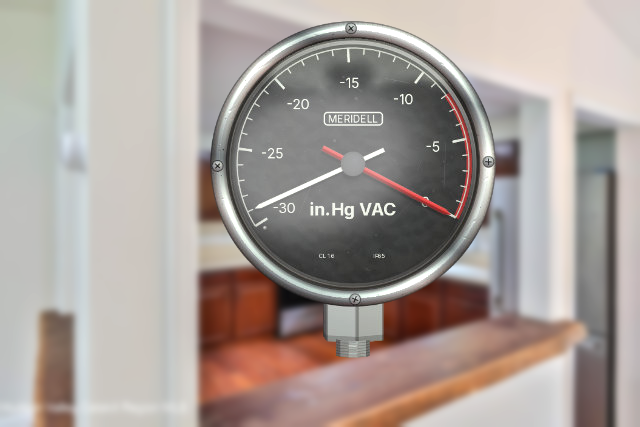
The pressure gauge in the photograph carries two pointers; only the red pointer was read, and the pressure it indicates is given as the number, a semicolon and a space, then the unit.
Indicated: 0; inHg
